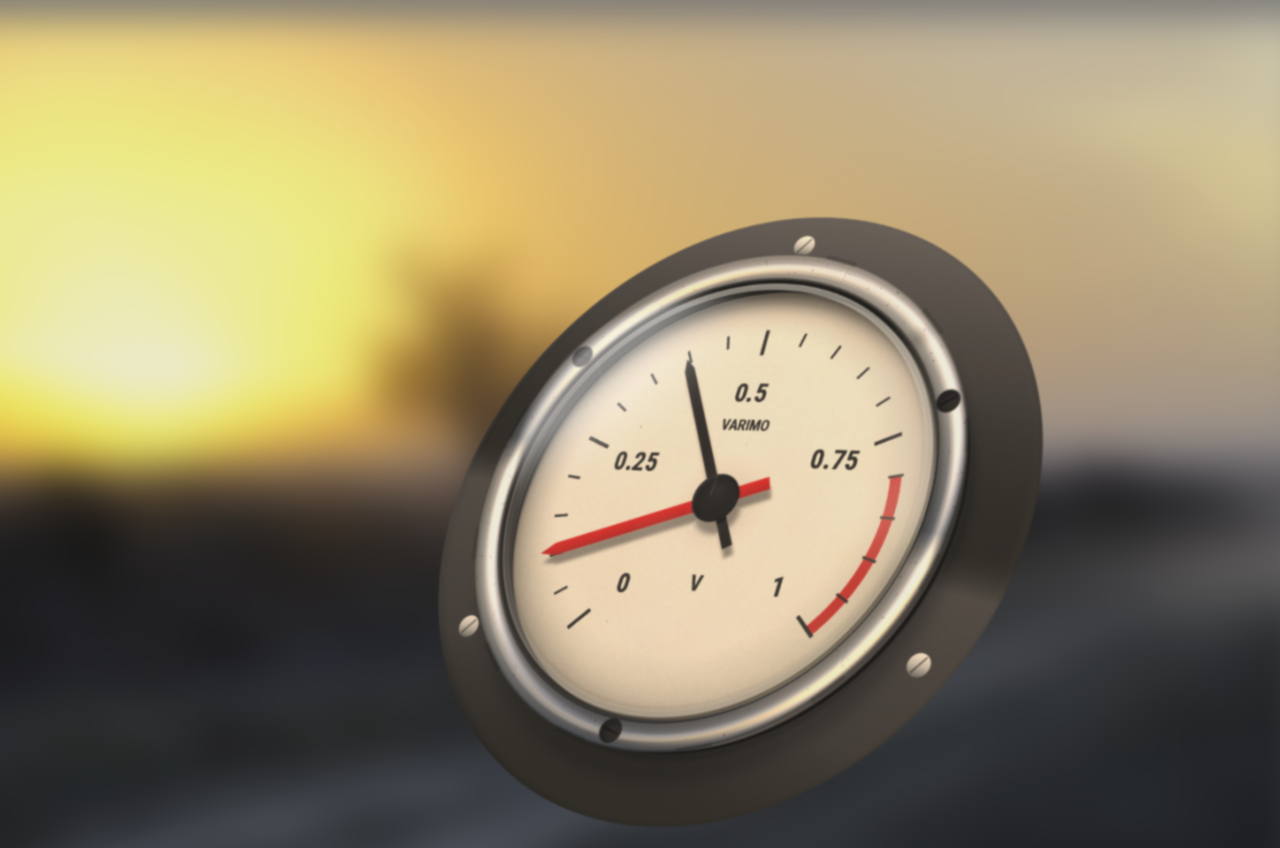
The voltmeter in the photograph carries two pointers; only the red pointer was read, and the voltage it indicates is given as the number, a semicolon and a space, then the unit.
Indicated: 0.1; V
